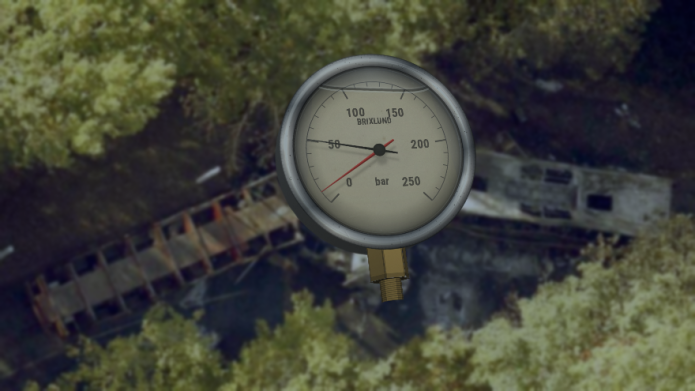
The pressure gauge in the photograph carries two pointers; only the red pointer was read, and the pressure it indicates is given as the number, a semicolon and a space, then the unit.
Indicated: 10; bar
